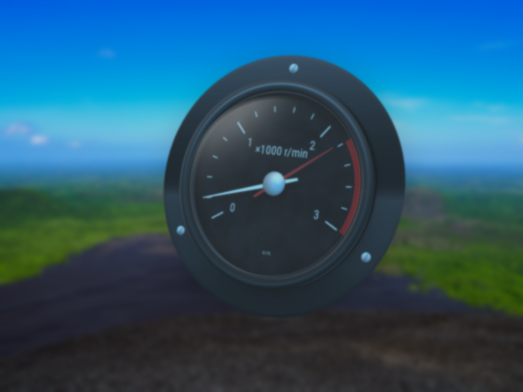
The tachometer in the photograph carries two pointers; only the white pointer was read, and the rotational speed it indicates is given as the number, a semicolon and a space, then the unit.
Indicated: 200; rpm
